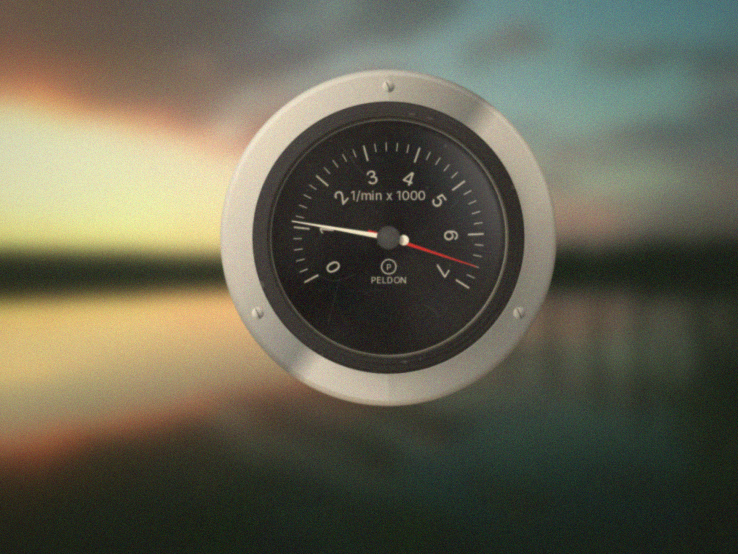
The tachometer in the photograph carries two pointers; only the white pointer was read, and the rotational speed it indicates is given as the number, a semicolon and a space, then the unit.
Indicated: 1100; rpm
